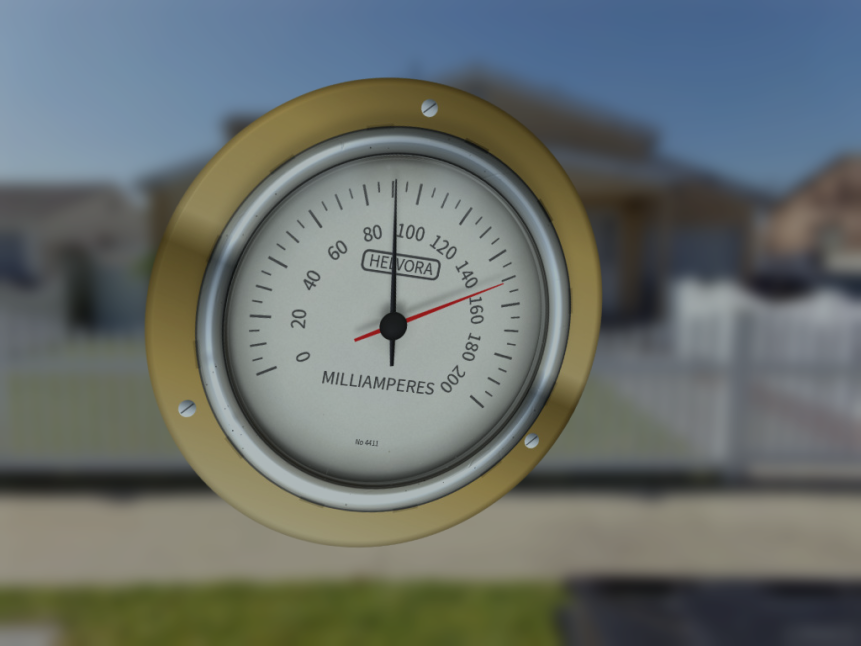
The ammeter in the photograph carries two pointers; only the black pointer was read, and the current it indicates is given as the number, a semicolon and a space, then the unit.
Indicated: 90; mA
